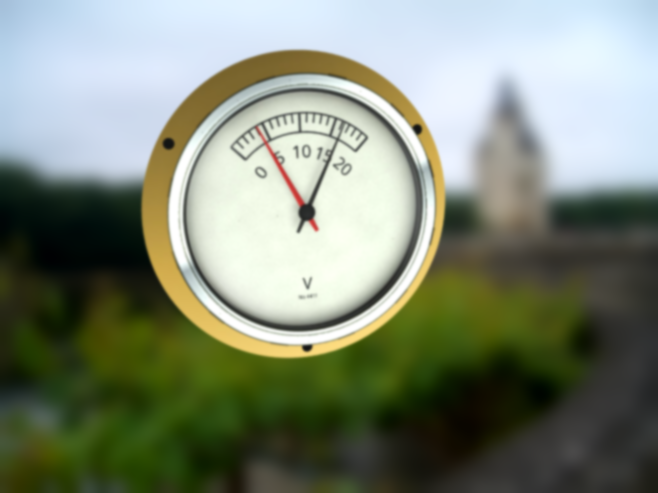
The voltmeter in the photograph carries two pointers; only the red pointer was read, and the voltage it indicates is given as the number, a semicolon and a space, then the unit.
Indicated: 4; V
